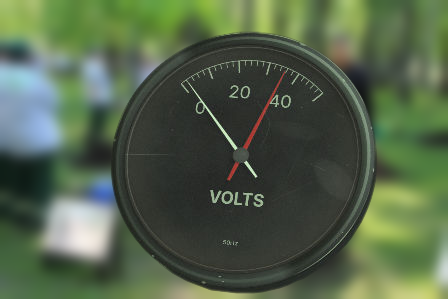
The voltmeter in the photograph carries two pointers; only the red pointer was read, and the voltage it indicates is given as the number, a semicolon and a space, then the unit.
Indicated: 36; V
